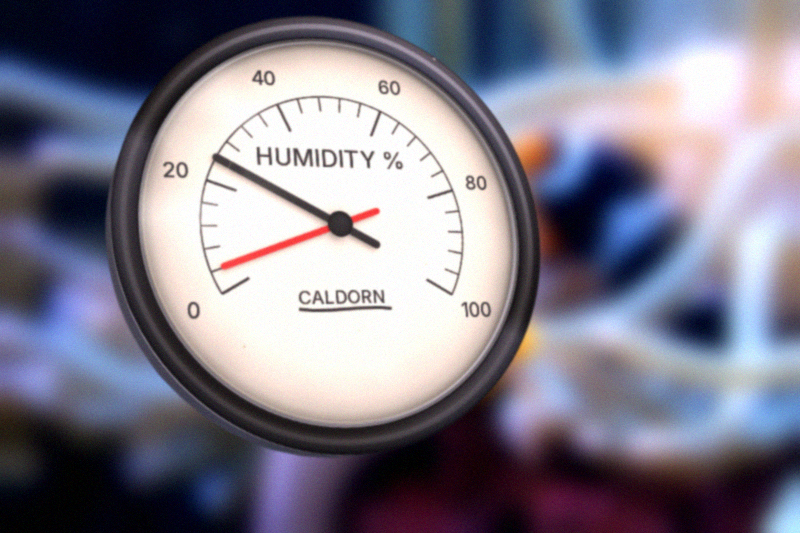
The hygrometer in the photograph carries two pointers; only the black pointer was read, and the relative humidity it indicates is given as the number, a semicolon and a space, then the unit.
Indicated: 24; %
